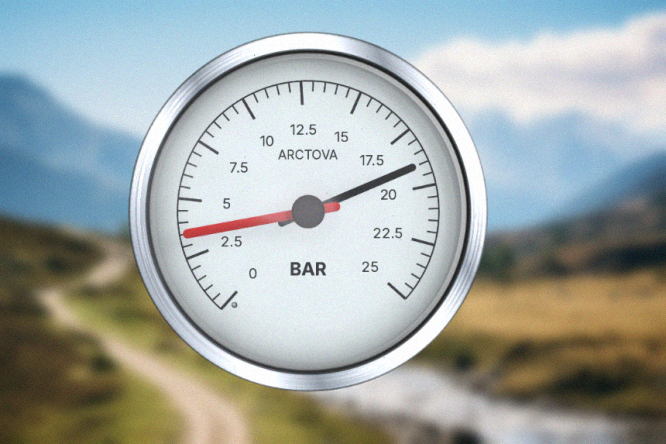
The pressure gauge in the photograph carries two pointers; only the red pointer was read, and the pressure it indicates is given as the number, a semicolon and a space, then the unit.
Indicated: 3.5; bar
